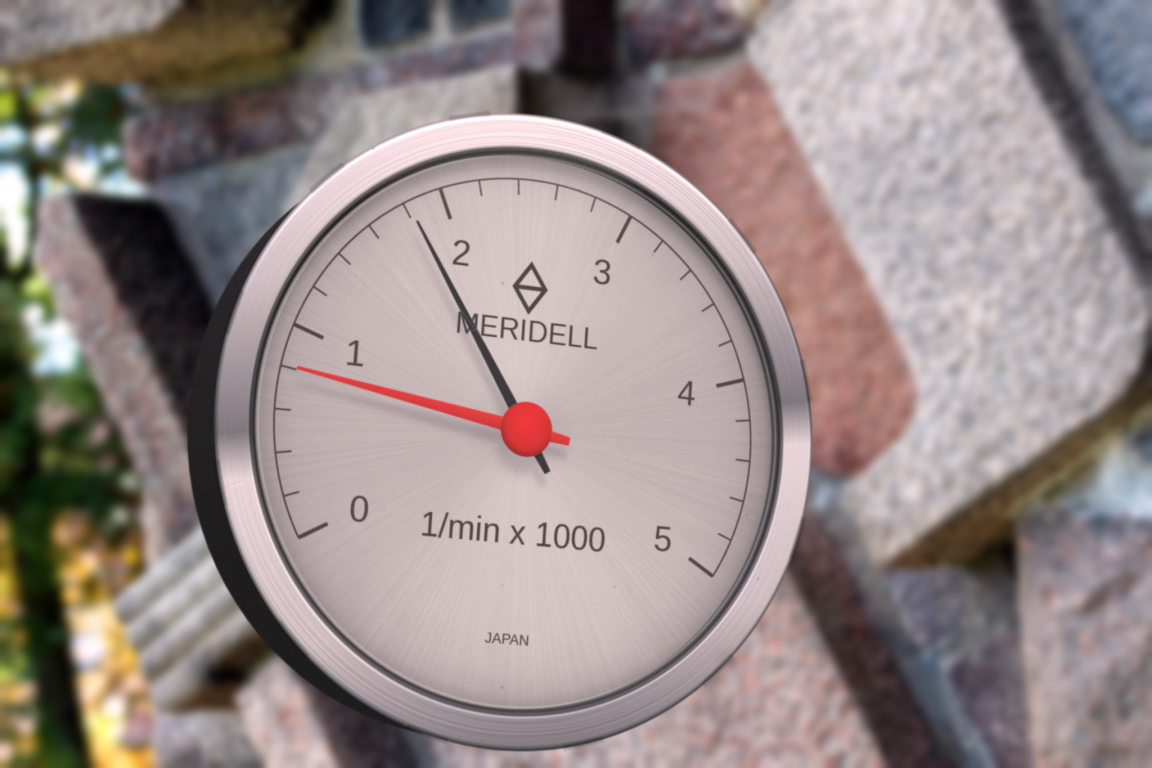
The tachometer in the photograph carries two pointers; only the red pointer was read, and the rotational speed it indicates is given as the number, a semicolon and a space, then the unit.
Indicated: 800; rpm
